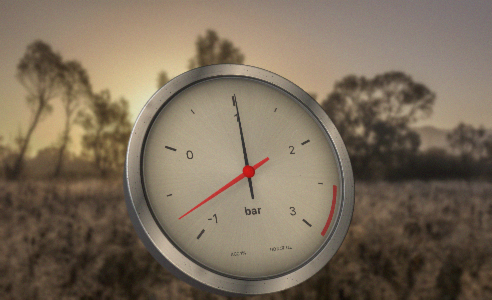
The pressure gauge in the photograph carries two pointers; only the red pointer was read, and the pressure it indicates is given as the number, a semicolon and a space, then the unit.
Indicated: -0.75; bar
